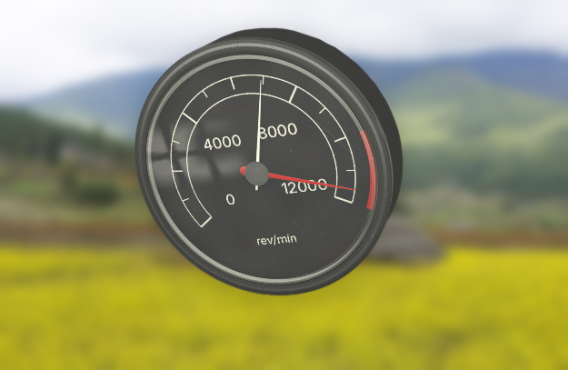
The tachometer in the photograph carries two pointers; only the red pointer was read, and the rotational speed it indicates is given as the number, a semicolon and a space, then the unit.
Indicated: 11500; rpm
